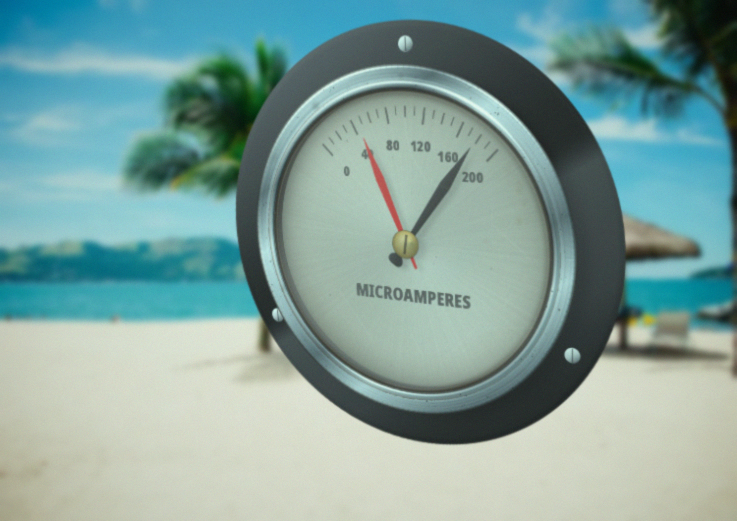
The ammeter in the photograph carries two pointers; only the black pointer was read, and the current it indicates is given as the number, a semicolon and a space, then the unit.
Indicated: 180; µA
